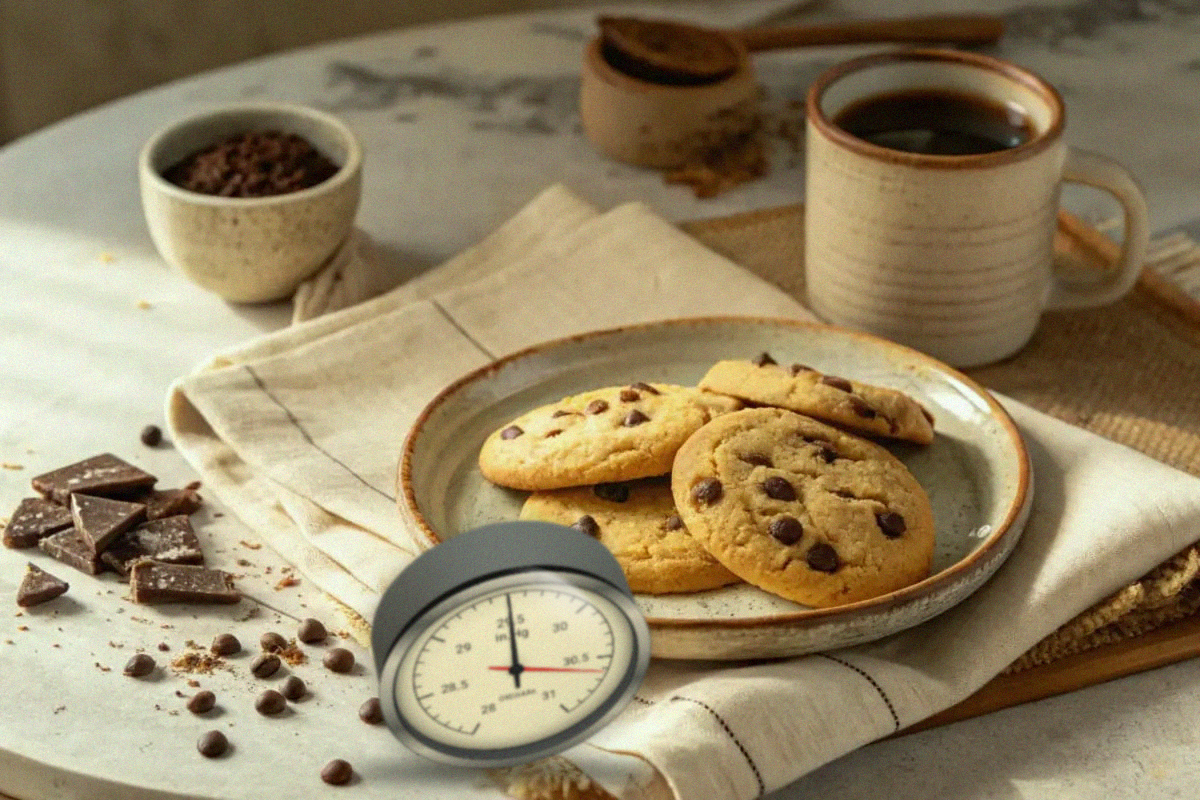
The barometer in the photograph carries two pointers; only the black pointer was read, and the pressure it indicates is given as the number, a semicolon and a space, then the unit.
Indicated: 29.5; inHg
